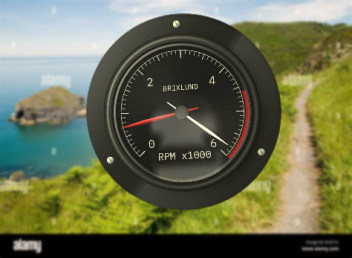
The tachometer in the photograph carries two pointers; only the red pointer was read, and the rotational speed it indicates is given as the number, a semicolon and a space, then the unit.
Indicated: 700; rpm
